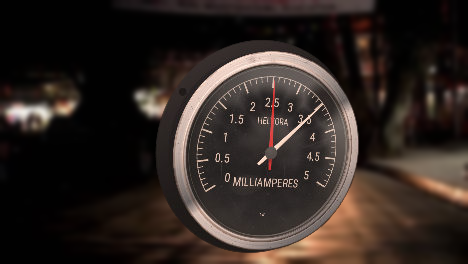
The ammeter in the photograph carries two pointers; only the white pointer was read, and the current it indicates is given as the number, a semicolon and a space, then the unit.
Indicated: 3.5; mA
